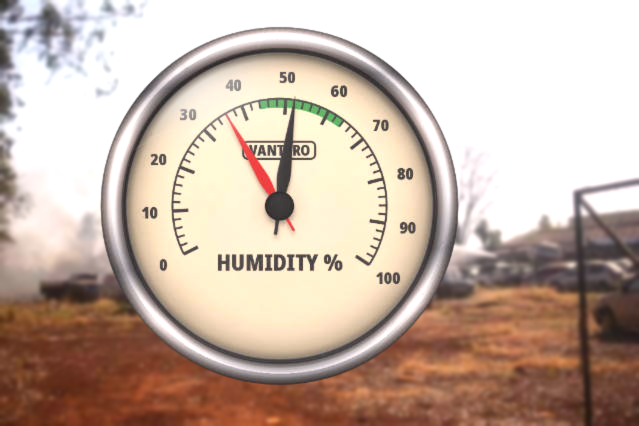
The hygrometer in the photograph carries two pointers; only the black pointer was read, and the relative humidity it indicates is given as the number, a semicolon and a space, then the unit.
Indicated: 52; %
